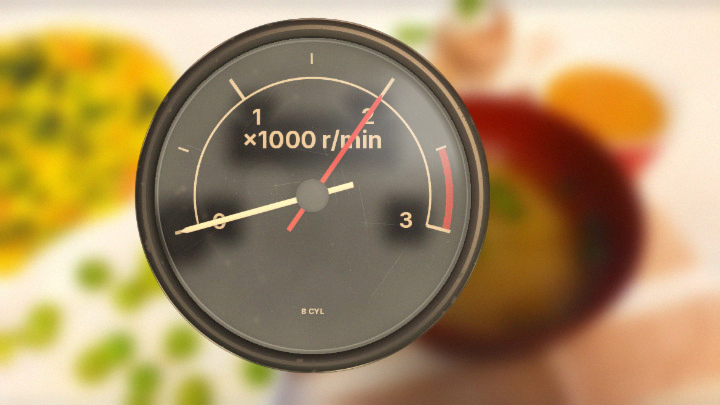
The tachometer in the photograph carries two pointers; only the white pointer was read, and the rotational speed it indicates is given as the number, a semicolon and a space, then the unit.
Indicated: 0; rpm
